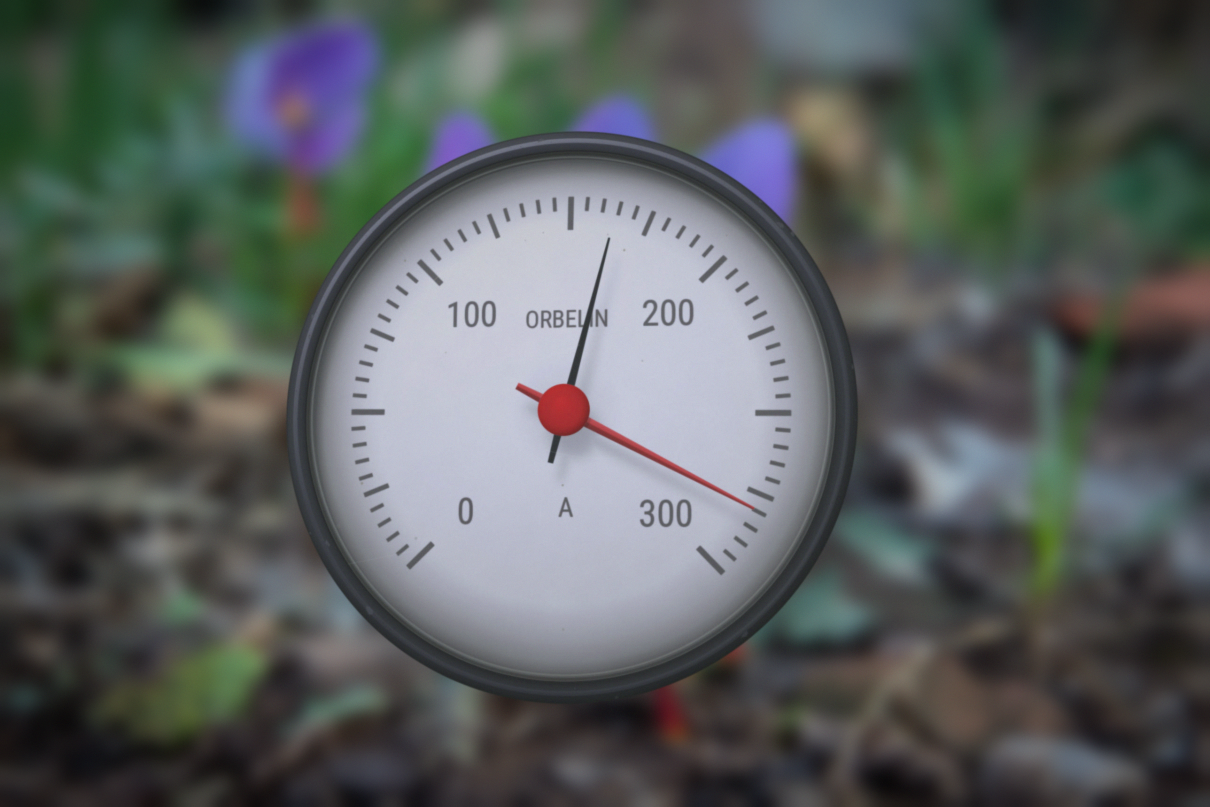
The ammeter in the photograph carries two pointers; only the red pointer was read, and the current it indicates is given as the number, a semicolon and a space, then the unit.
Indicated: 280; A
